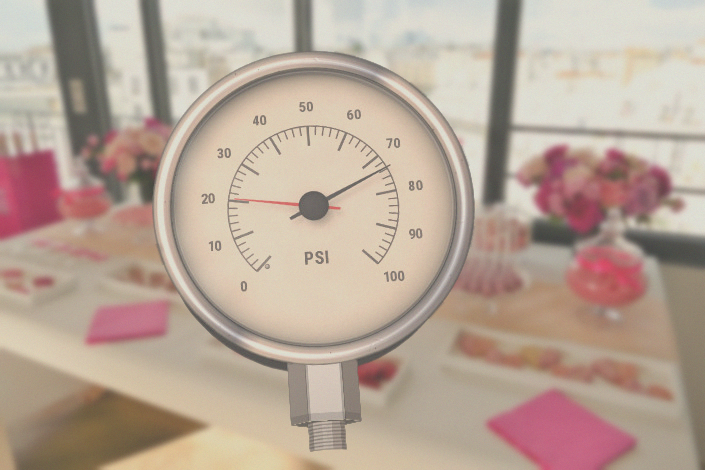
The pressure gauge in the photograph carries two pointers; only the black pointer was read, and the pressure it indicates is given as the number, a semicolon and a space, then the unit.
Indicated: 74; psi
